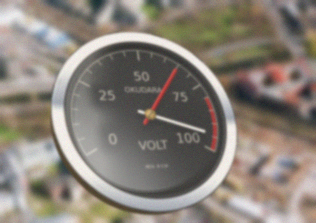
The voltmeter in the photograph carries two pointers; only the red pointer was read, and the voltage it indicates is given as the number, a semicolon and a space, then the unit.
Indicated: 65; V
